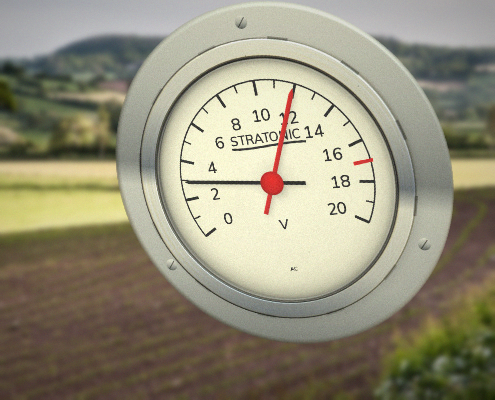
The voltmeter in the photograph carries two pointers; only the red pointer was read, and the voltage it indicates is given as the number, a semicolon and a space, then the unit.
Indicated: 12; V
